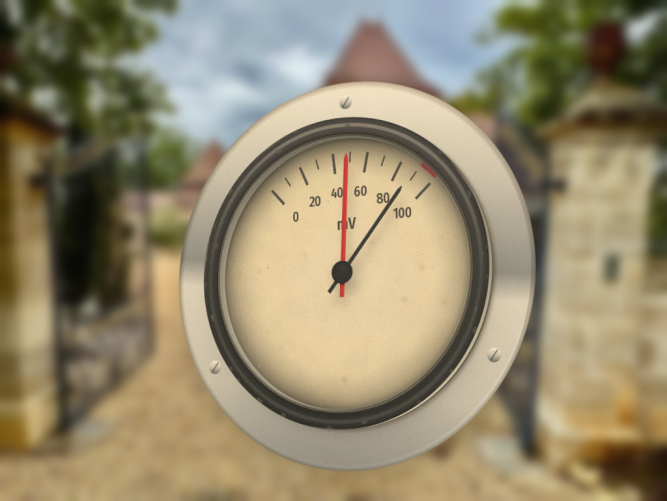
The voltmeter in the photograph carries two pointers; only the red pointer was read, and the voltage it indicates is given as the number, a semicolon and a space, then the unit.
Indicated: 50; mV
